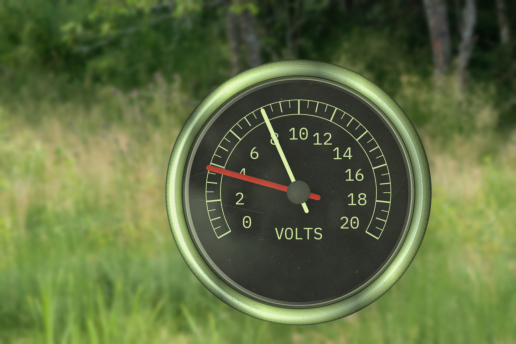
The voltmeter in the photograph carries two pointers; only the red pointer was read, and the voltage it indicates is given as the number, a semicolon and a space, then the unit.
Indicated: 3.75; V
